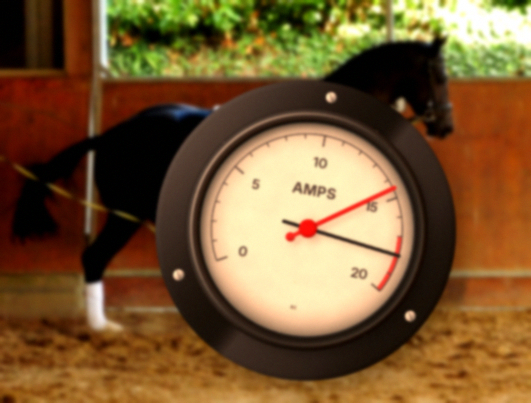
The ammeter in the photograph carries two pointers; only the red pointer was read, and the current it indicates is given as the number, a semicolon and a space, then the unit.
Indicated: 14.5; A
